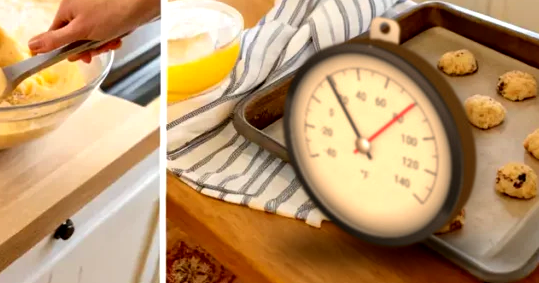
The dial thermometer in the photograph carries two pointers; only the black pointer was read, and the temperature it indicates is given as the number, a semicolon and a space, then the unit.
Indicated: 20; °F
